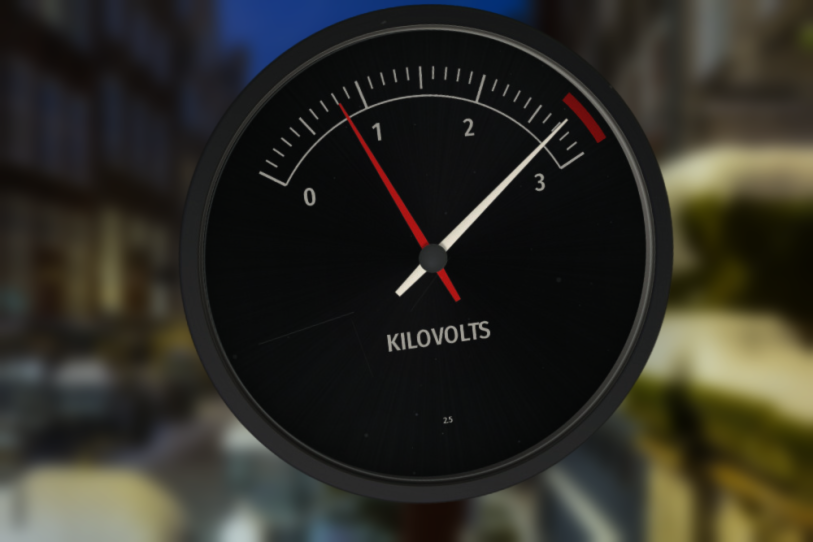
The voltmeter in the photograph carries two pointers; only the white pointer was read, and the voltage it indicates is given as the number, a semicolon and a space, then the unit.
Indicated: 2.7; kV
